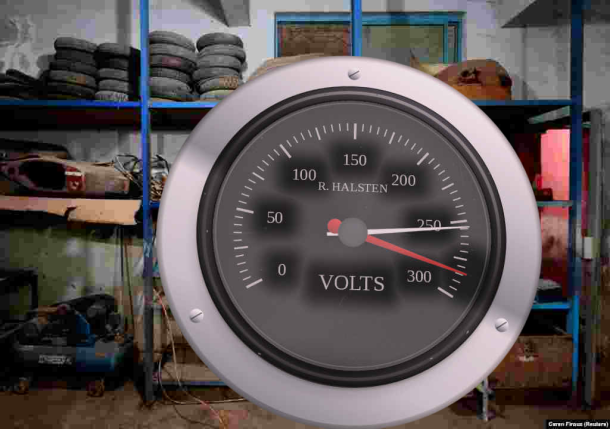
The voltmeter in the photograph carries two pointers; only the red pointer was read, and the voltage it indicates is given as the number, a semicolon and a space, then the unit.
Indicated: 285; V
